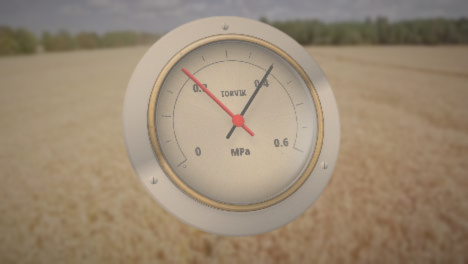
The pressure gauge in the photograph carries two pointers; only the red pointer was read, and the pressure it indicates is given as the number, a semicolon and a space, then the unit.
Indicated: 0.2; MPa
